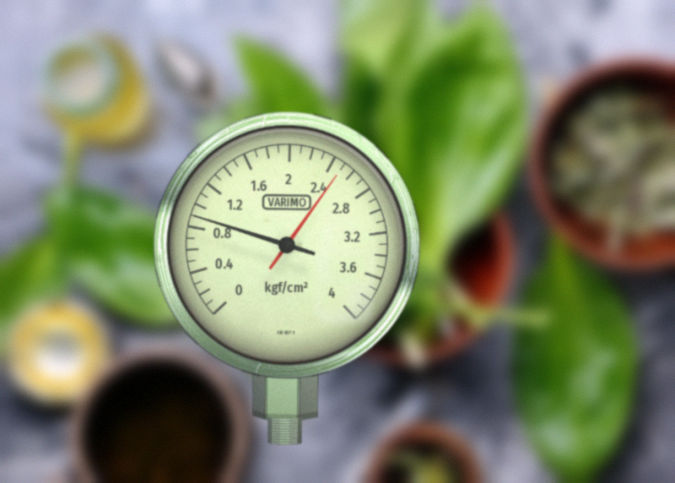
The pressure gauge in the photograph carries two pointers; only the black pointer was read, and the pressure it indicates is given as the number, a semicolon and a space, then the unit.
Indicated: 0.9; kg/cm²
